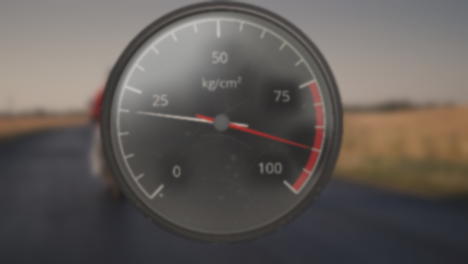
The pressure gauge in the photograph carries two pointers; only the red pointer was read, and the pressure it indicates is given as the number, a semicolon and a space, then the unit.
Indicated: 90; kg/cm²
